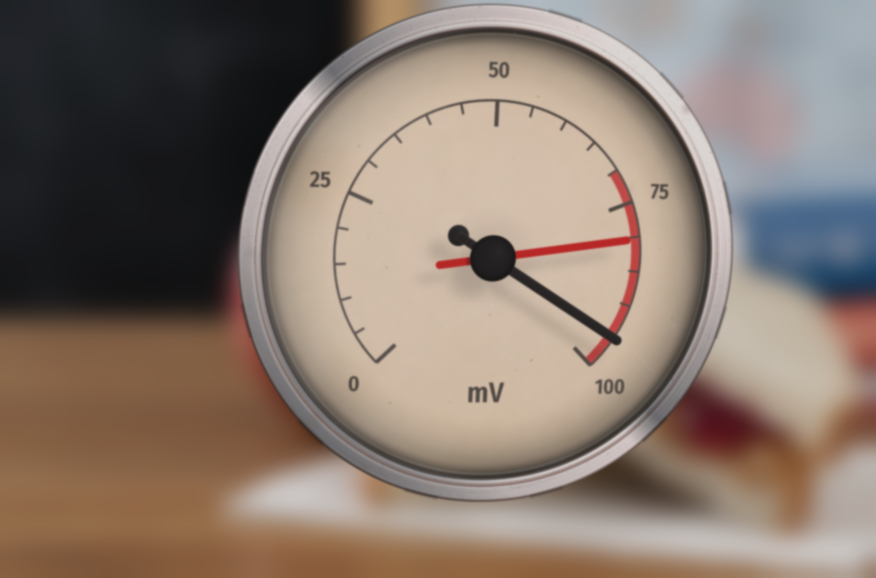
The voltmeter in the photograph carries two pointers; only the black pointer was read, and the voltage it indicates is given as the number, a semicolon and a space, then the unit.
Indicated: 95; mV
